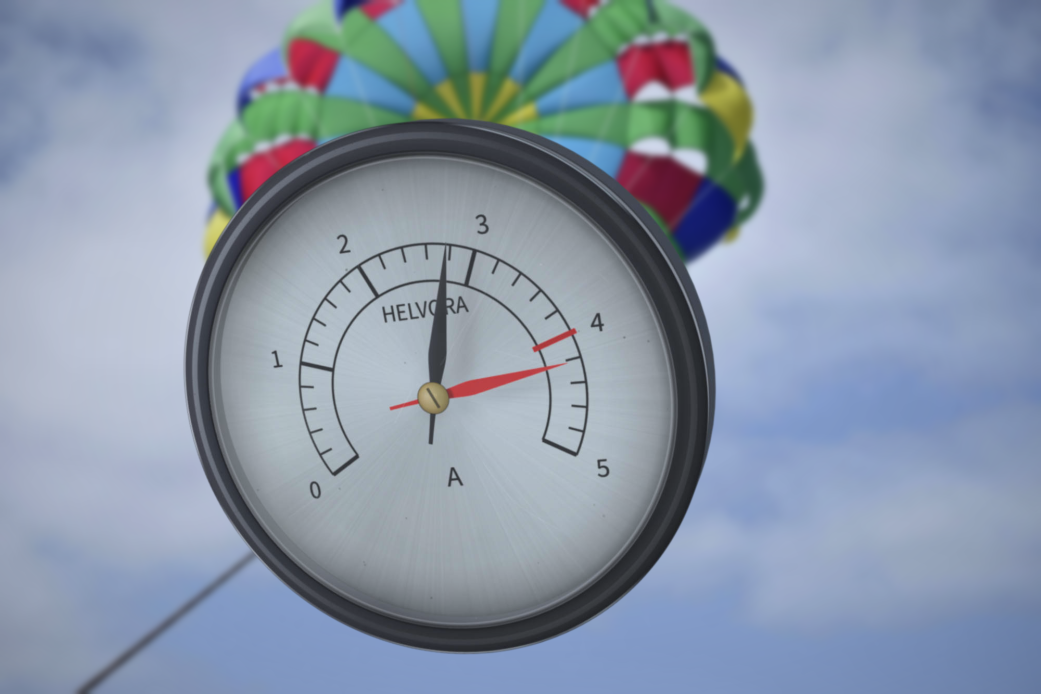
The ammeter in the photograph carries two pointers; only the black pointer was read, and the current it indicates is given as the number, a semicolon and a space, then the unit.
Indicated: 2.8; A
